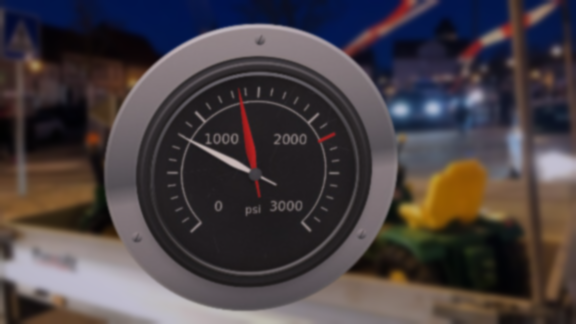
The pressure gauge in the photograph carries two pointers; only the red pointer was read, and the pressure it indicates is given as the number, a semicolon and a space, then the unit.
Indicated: 1350; psi
